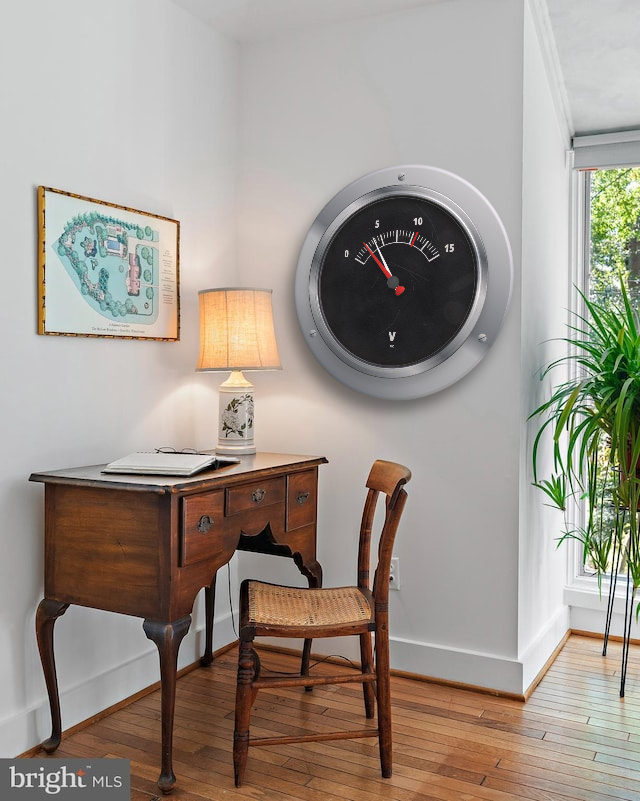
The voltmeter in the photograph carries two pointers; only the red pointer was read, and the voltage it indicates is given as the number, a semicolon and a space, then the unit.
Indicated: 2.5; V
